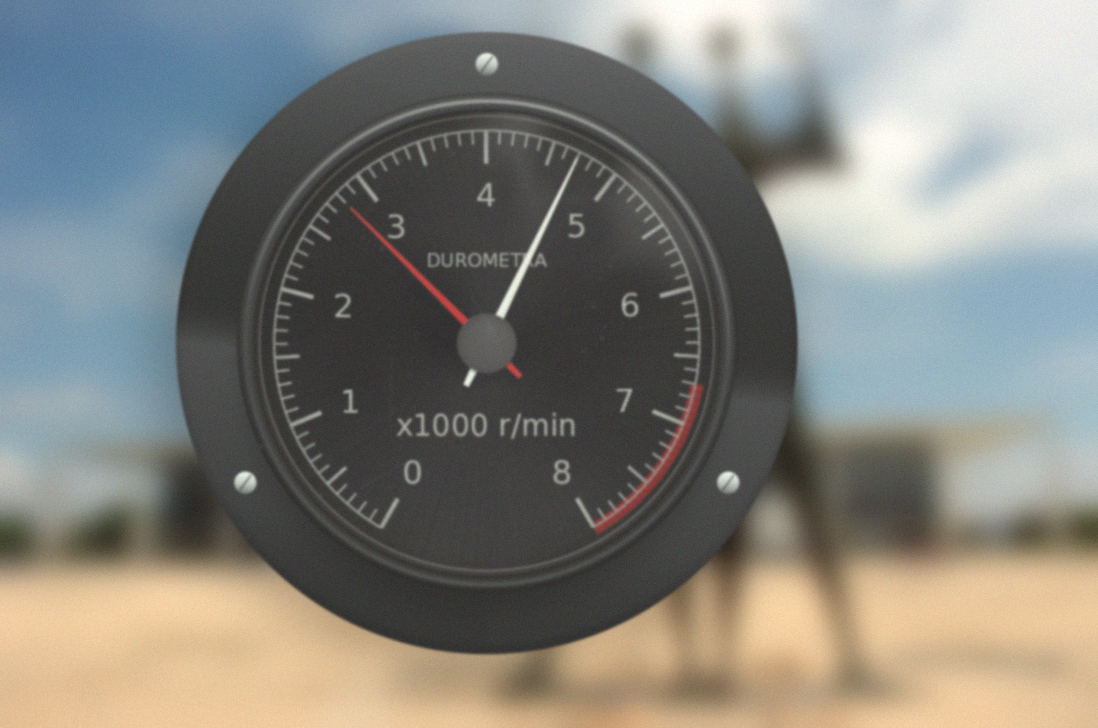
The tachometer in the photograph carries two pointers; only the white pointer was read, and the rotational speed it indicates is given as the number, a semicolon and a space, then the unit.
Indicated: 4700; rpm
